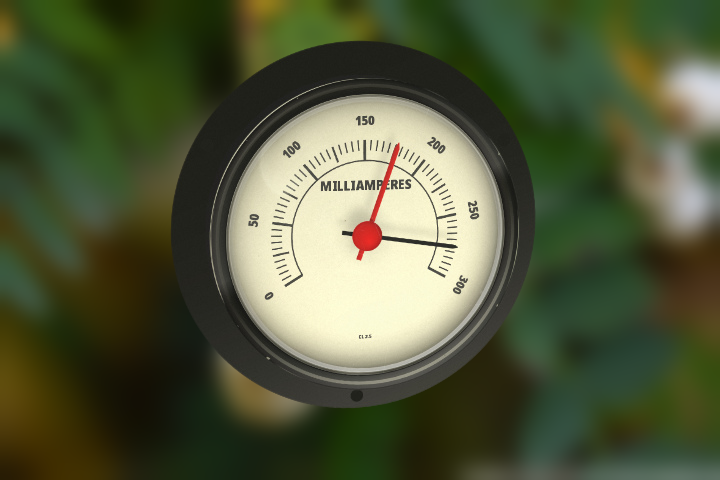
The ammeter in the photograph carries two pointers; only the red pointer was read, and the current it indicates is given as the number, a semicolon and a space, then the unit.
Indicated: 175; mA
